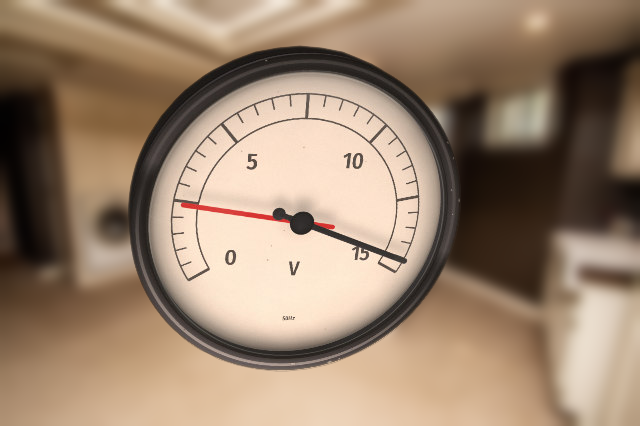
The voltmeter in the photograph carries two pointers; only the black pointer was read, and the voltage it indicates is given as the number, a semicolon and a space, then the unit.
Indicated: 14.5; V
